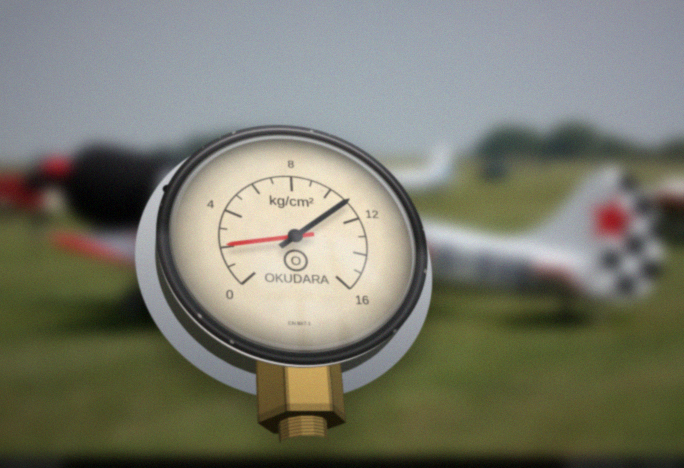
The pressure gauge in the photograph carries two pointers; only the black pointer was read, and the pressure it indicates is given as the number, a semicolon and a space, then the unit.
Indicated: 11; kg/cm²
